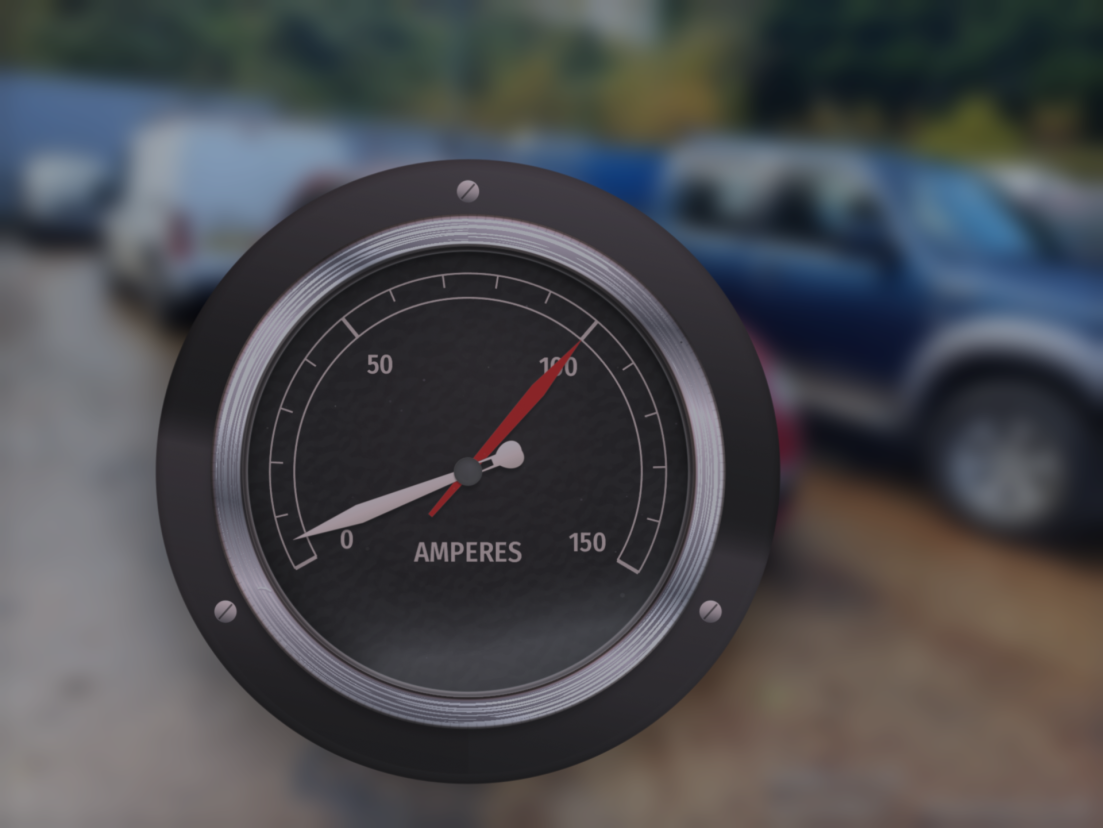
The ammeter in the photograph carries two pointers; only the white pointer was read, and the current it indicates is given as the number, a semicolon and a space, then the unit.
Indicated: 5; A
